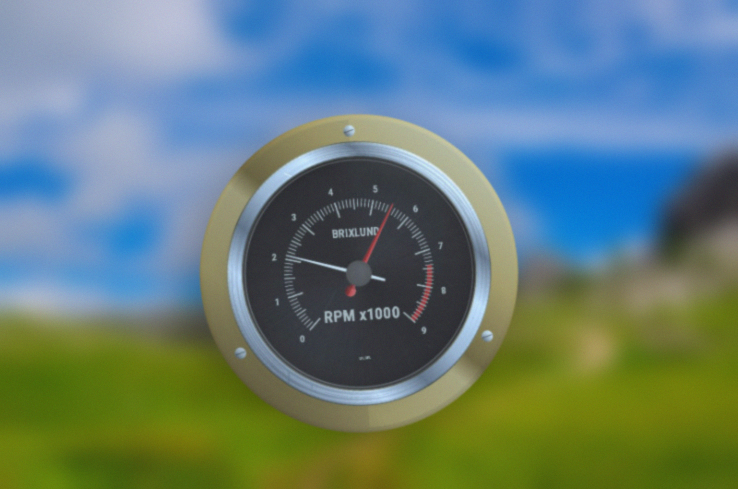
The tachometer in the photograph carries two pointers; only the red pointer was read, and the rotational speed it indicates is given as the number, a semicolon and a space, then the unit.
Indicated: 5500; rpm
